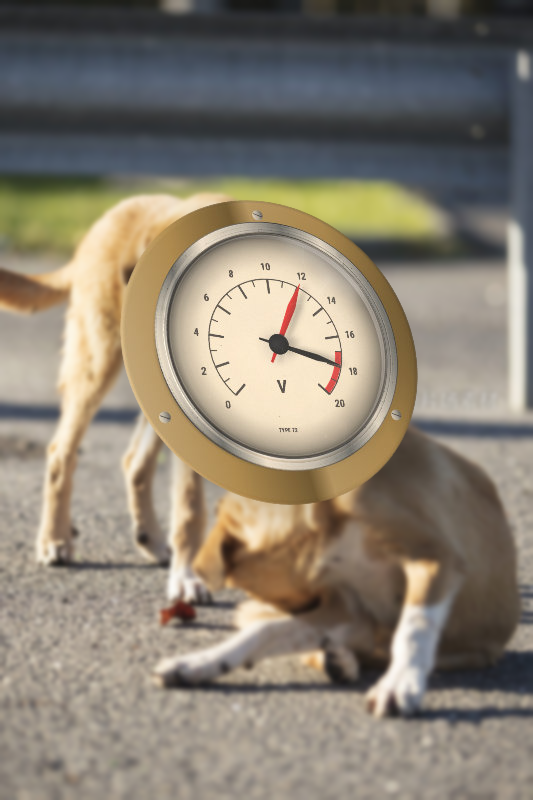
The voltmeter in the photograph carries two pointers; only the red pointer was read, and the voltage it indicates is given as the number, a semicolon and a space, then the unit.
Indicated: 12; V
